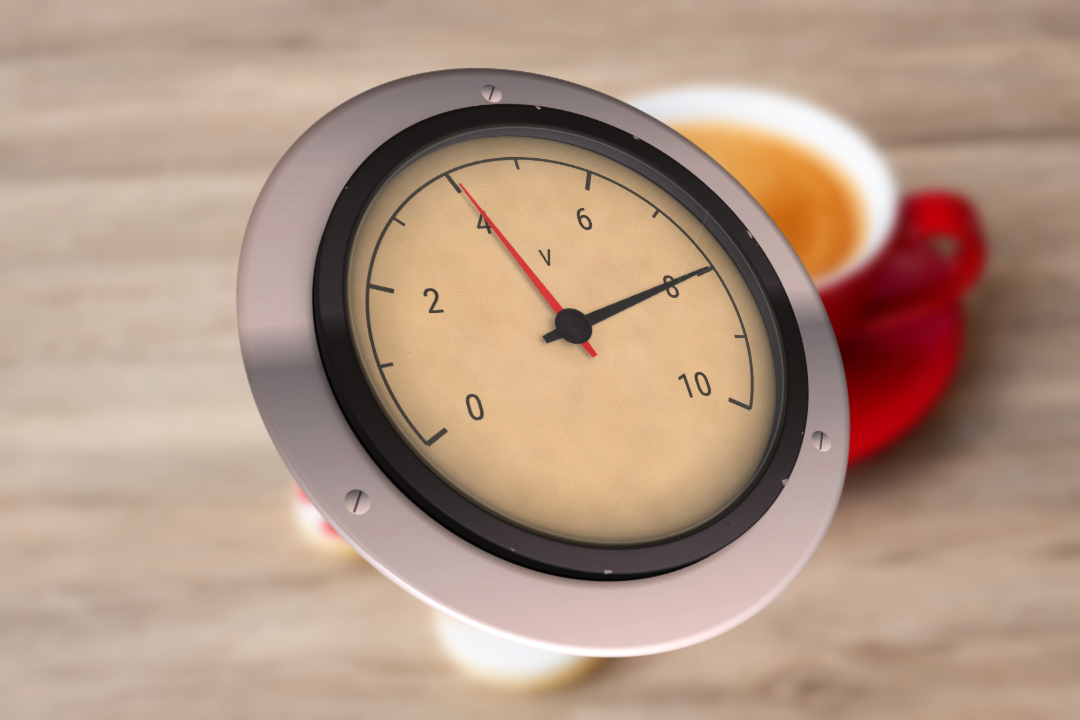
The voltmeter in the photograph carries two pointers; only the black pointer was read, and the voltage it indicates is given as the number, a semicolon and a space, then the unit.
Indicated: 8; V
